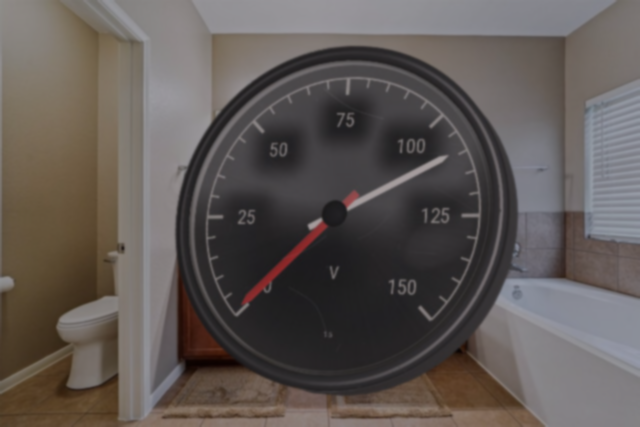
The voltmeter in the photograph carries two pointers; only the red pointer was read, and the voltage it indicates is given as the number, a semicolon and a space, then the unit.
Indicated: 0; V
